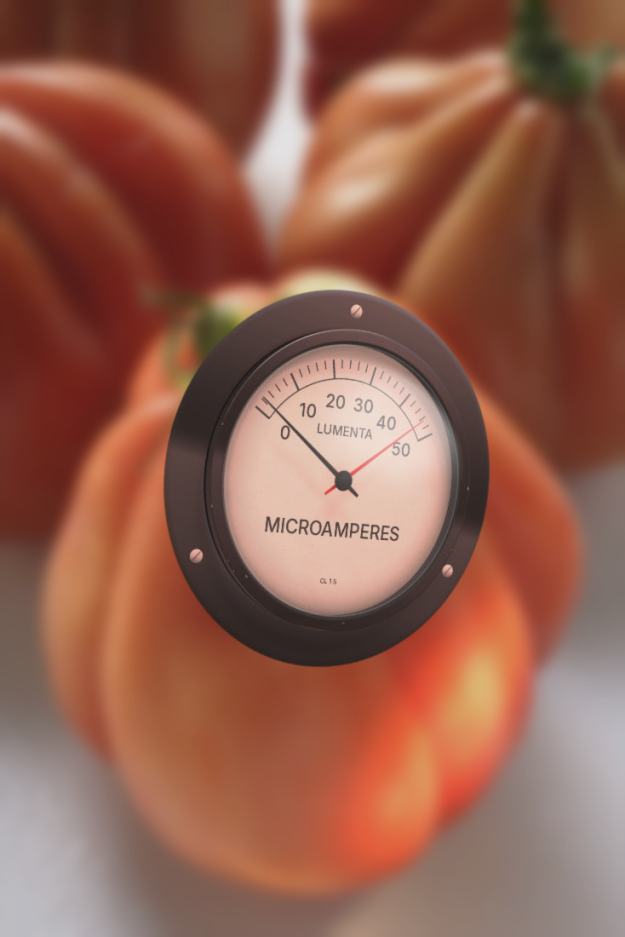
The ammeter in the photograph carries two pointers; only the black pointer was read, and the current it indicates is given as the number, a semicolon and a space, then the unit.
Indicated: 2; µA
